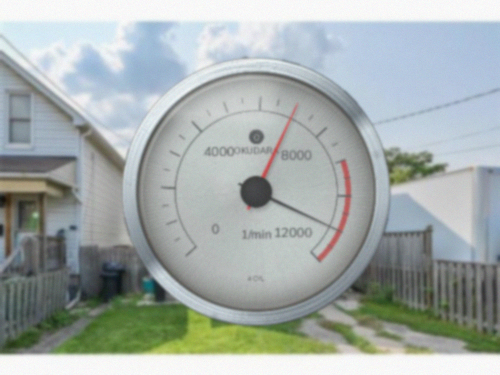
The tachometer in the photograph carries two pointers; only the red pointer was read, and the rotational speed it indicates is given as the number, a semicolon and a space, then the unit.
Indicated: 7000; rpm
